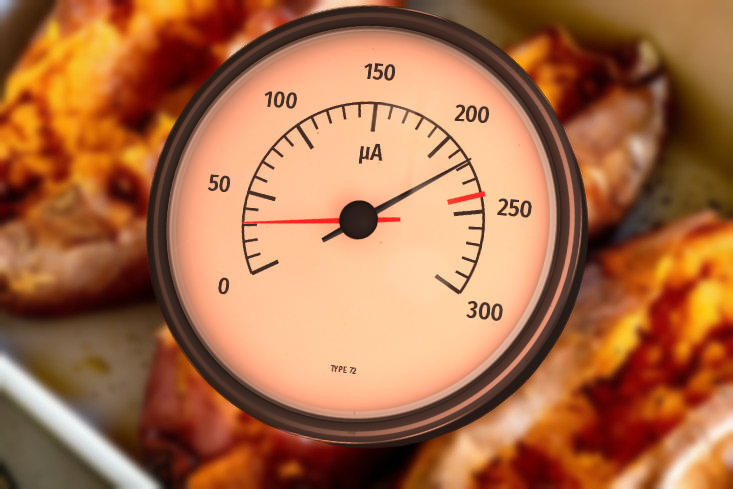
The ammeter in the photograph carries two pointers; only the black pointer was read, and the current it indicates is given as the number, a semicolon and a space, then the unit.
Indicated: 220; µA
